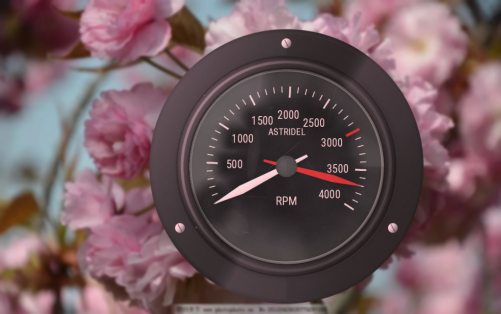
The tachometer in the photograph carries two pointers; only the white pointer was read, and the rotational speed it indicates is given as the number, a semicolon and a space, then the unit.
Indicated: 0; rpm
